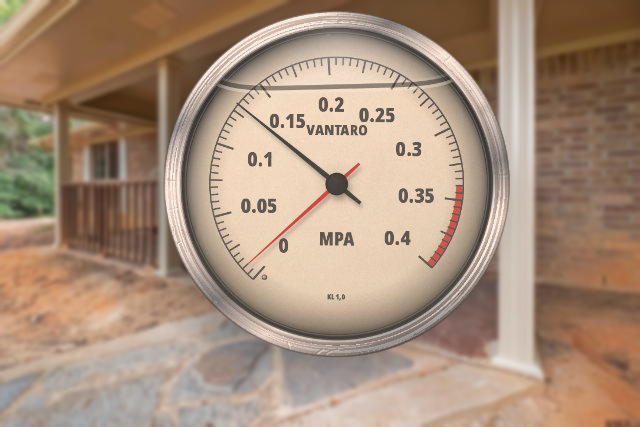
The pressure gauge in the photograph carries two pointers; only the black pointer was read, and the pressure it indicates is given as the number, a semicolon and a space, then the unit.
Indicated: 0.13; MPa
